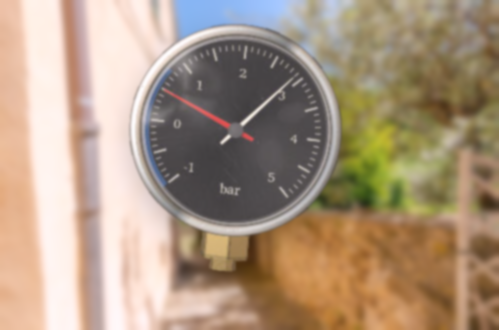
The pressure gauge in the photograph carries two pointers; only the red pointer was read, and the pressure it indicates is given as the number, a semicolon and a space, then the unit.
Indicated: 0.5; bar
